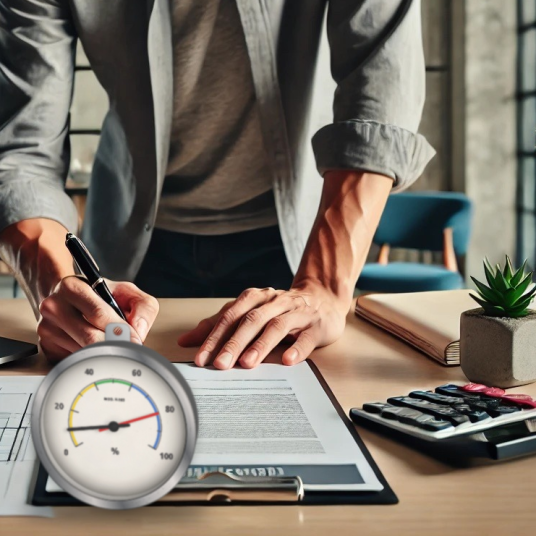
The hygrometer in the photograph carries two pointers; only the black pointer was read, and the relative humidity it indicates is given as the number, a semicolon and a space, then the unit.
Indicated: 10; %
